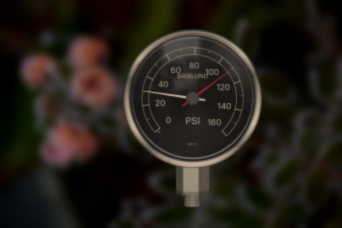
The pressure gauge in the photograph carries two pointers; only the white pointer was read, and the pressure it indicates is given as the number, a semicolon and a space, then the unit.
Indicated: 30; psi
